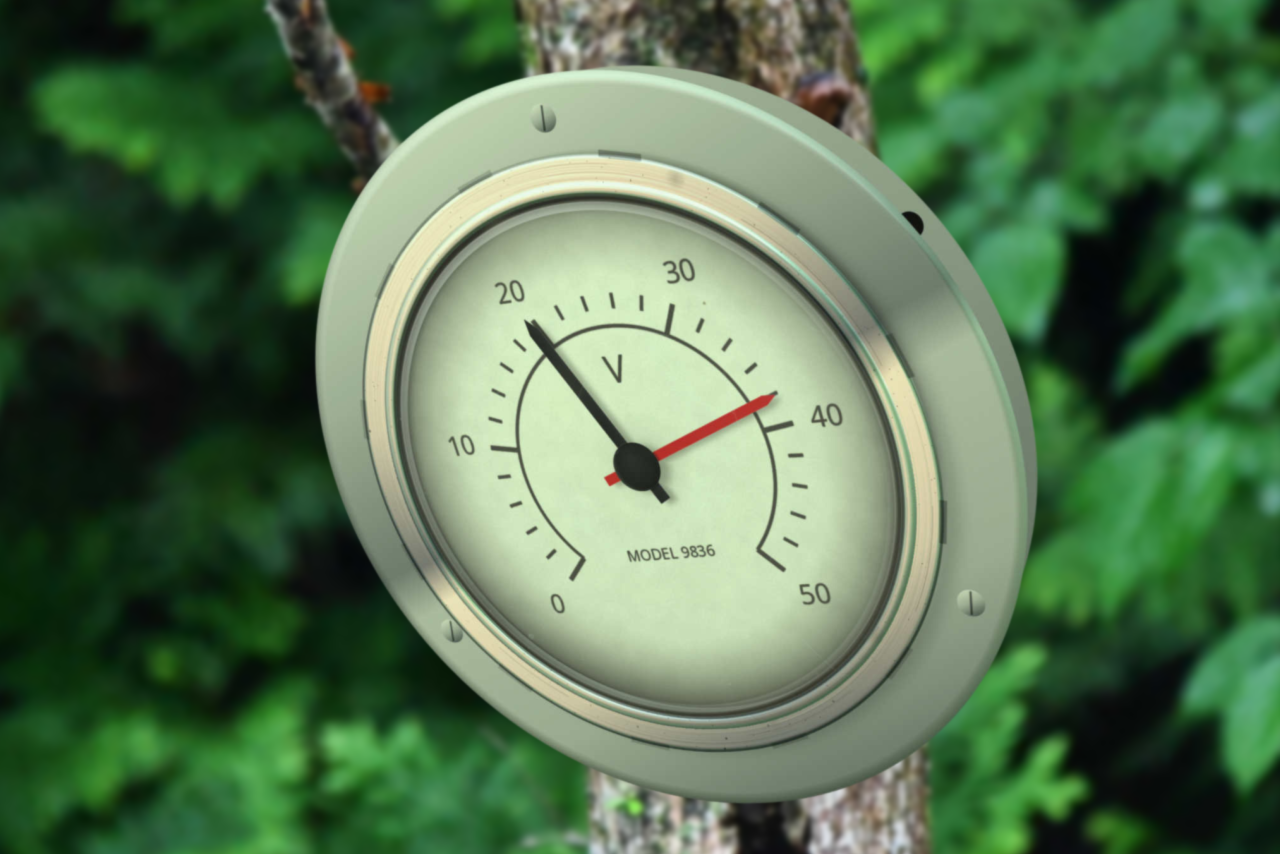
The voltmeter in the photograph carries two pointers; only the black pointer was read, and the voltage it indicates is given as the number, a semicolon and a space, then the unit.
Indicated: 20; V
